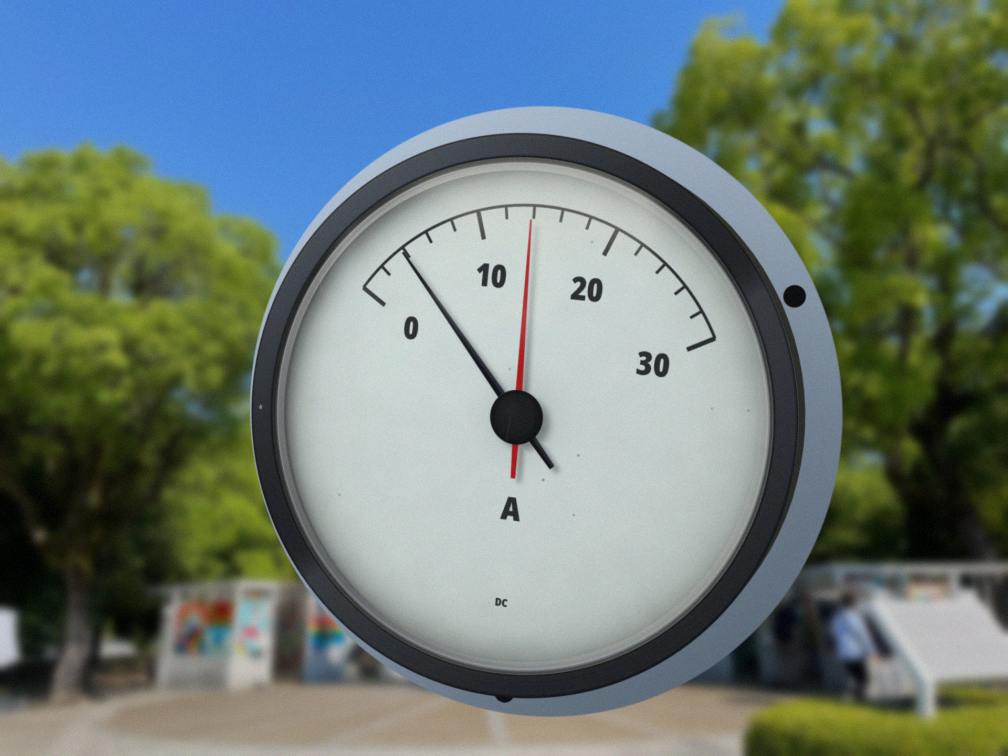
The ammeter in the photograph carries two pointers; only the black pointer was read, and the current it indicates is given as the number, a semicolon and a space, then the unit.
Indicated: 4; A
